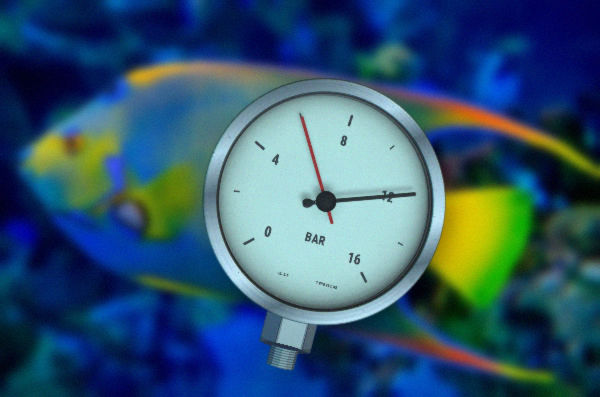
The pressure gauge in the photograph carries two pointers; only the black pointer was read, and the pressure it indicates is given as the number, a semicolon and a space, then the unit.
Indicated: 12; bar
